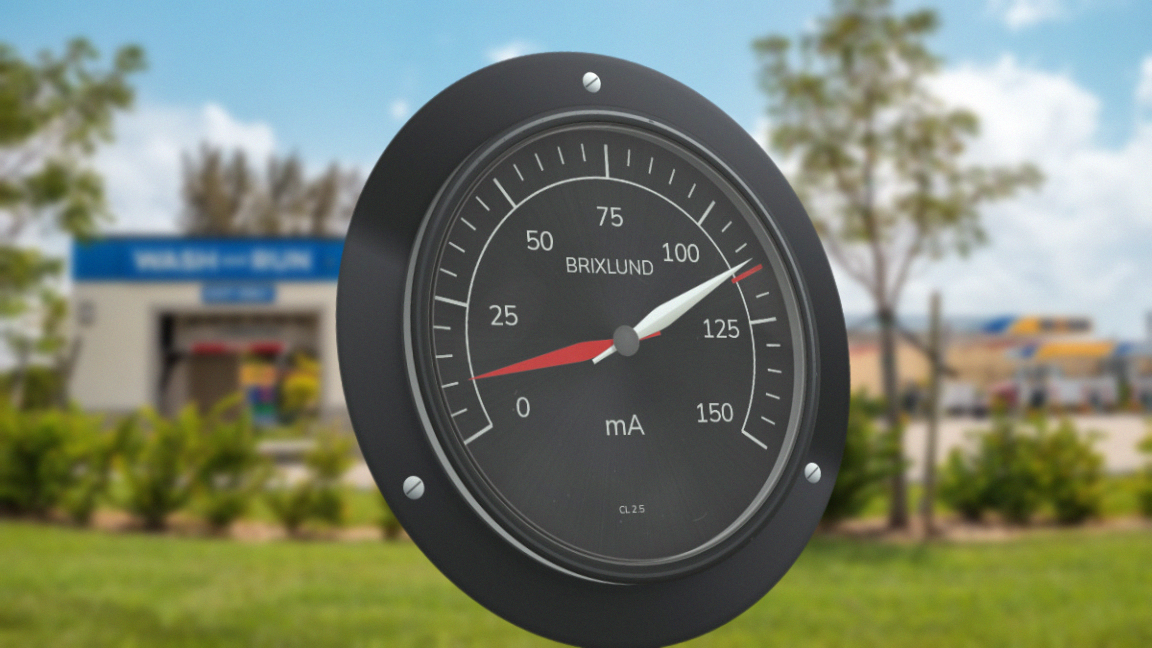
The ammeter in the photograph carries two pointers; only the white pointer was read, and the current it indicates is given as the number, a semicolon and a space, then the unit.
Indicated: 112.5; mA
